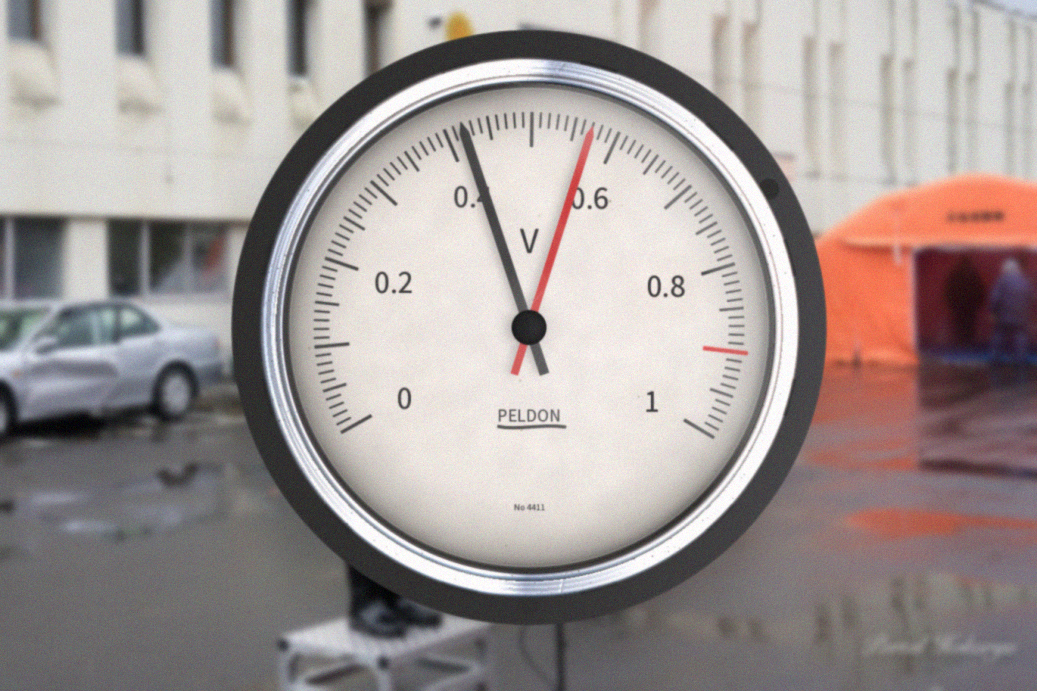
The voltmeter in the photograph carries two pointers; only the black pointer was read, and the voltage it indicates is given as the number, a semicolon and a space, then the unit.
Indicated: 0.42; V
